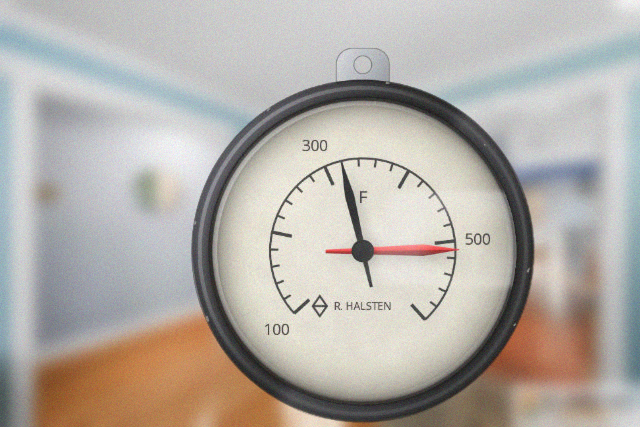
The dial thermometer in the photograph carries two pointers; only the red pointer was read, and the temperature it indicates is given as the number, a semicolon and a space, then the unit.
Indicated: 510; °F
